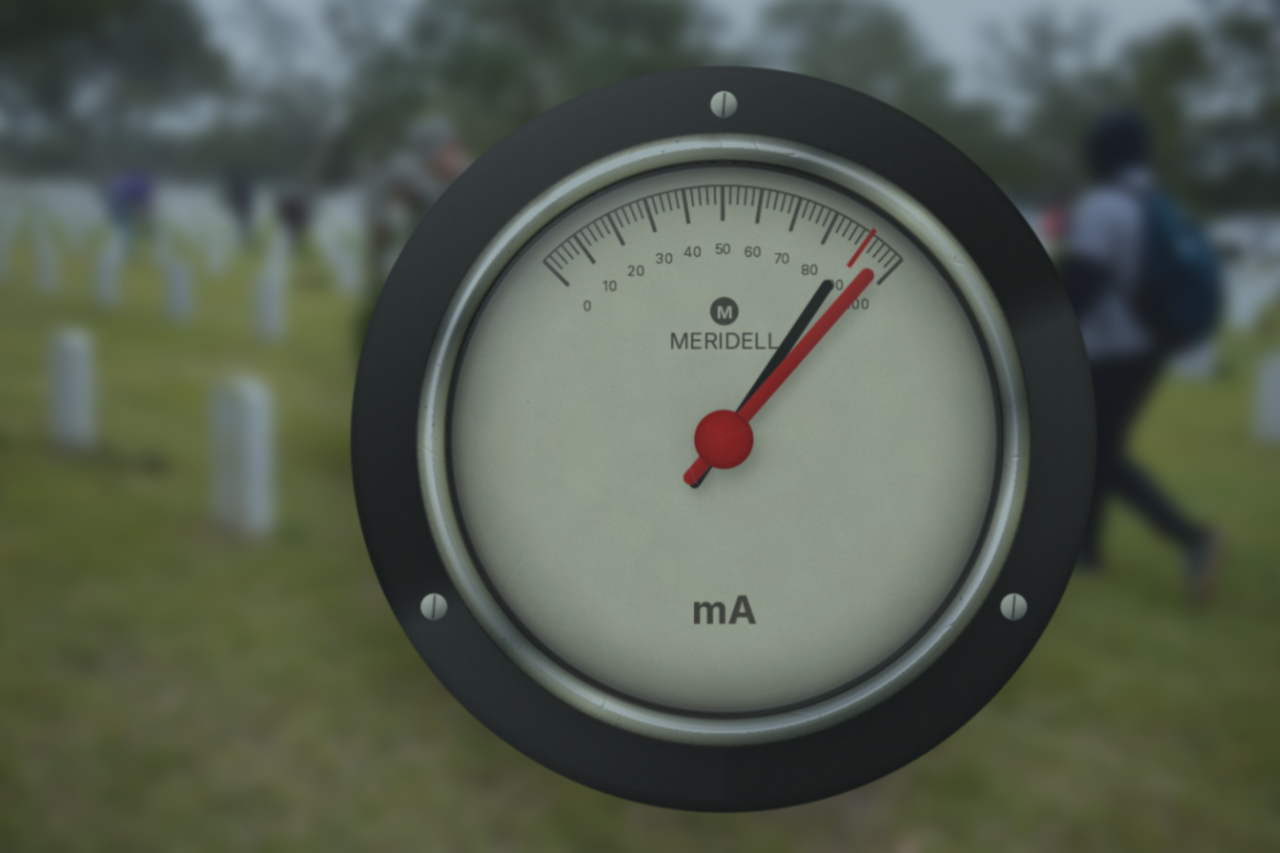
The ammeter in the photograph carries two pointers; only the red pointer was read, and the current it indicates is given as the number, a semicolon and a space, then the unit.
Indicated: 96; mA
